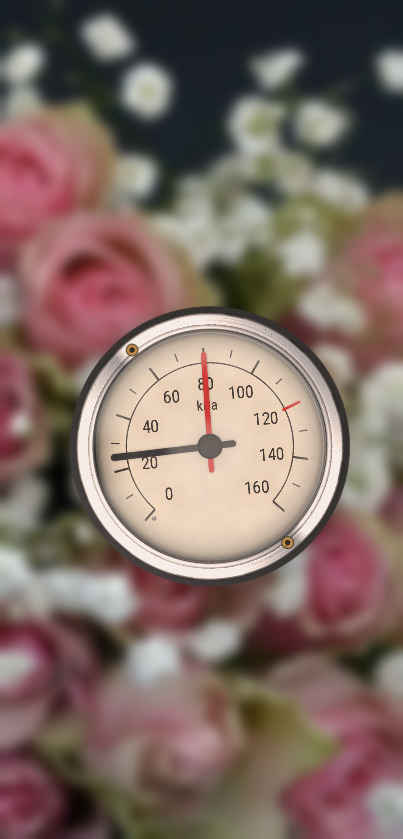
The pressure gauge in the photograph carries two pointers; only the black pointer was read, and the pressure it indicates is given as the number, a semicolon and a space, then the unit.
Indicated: 25; kPa
